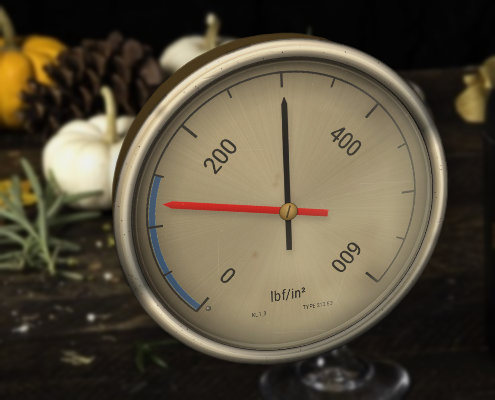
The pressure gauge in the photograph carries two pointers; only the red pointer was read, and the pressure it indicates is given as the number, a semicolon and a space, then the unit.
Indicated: 125; psi
